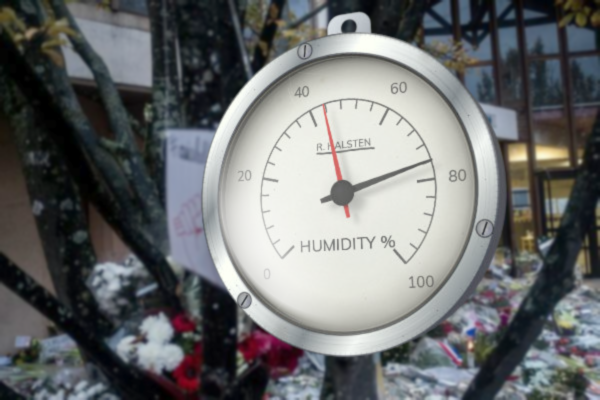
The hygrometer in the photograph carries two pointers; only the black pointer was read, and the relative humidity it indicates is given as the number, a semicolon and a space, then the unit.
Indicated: 76; %
